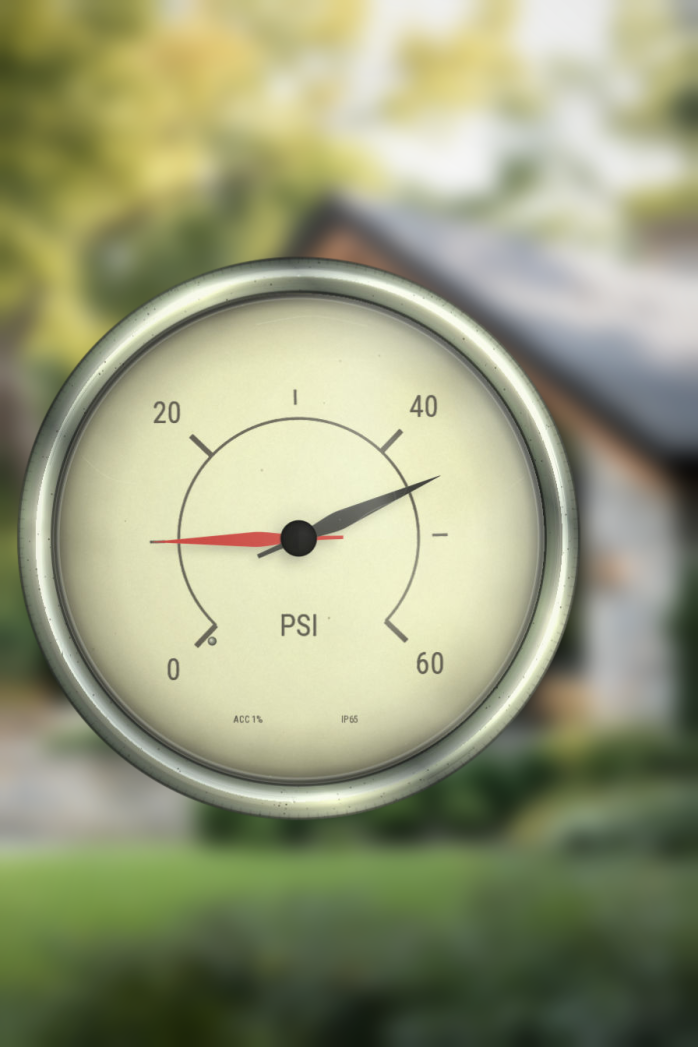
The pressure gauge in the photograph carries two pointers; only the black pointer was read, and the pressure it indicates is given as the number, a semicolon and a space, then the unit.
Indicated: 45; psi
